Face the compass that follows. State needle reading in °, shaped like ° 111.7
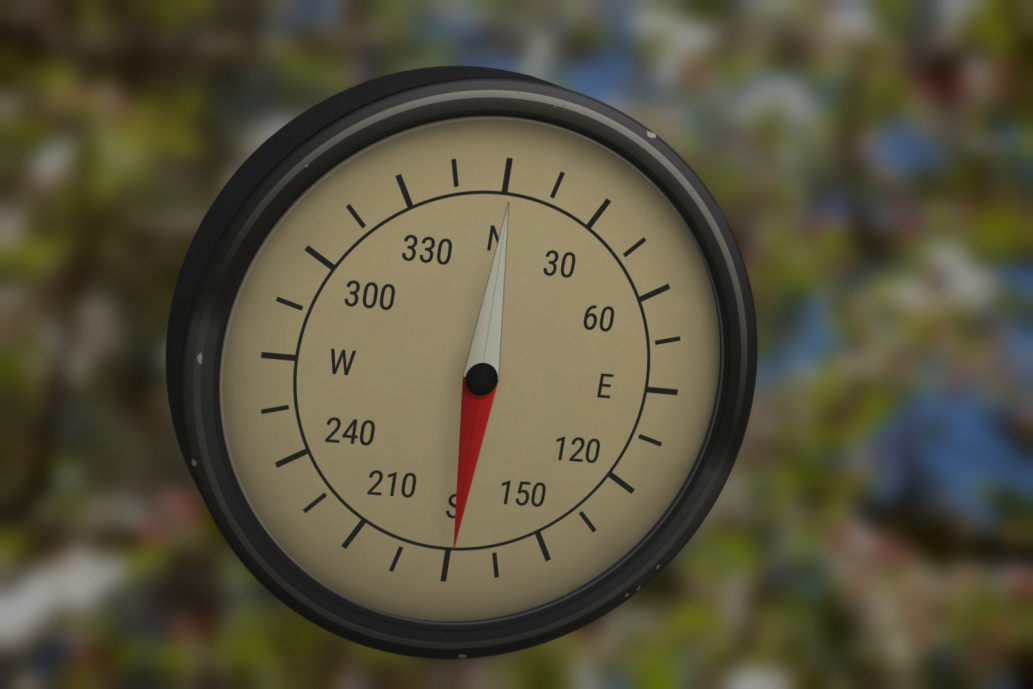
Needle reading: ° 180
